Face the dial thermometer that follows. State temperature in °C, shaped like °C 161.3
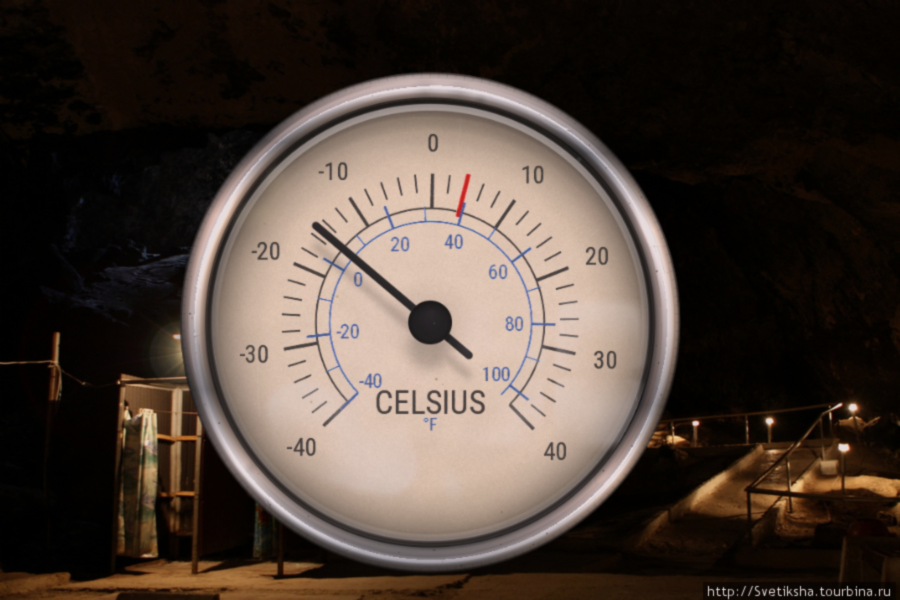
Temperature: °C -15
